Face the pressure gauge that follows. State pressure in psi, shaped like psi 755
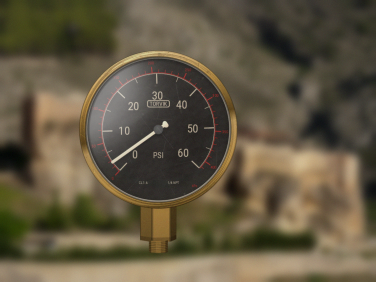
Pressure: psi 2.5
